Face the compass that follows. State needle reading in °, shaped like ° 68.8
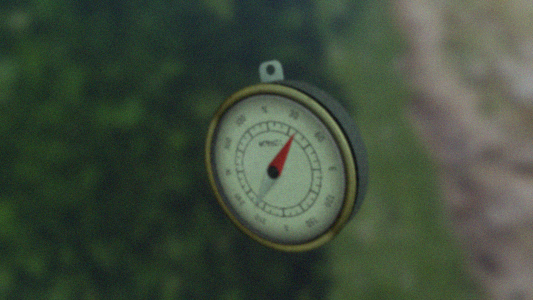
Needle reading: ° 40
